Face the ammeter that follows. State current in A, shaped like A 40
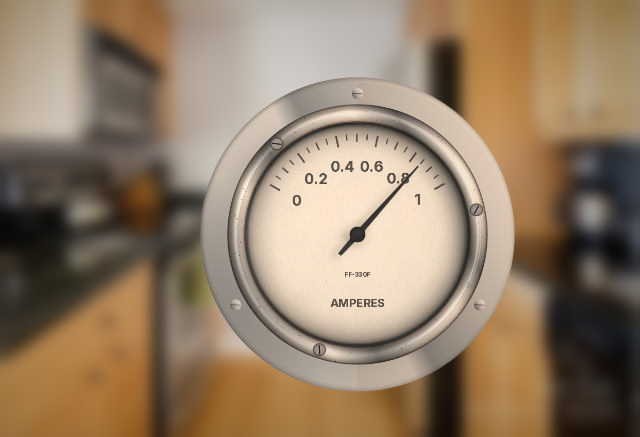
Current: A 0.85
